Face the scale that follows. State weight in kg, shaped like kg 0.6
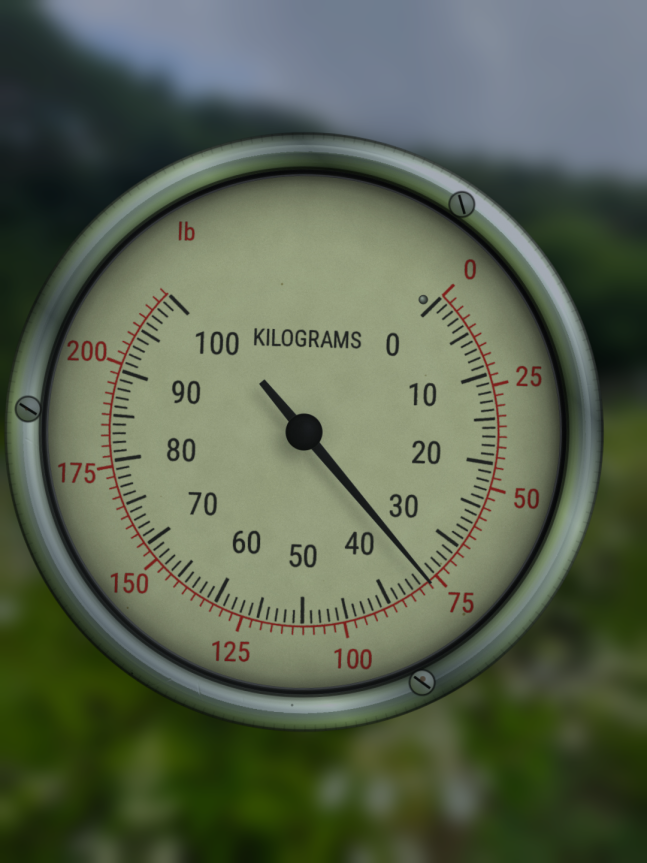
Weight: kg 35
